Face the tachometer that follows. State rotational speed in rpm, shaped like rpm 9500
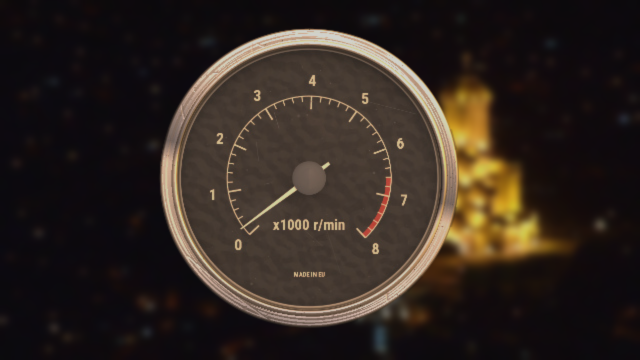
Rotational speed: rpm 200
